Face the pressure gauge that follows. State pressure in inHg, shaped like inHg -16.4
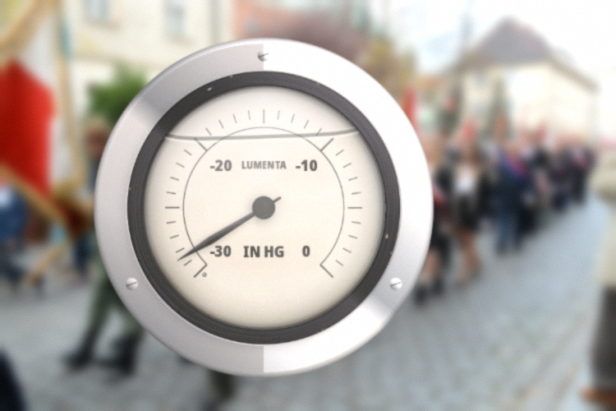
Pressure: inHg -28.5
